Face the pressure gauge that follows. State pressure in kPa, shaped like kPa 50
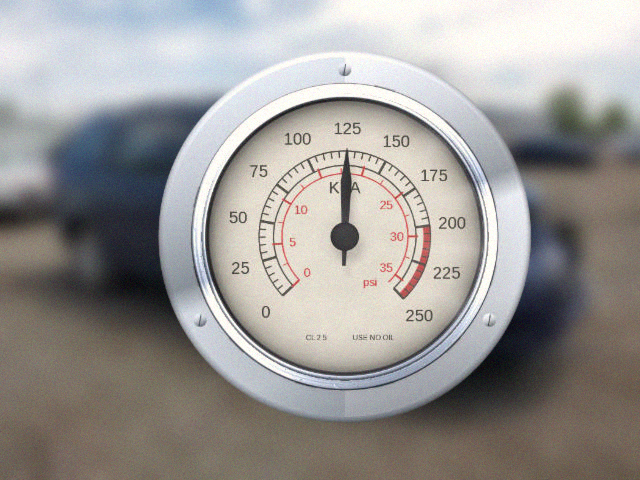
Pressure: kPa 125
